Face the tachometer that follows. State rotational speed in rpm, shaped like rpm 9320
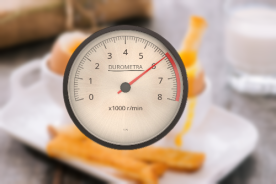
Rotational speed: rpm 6000
